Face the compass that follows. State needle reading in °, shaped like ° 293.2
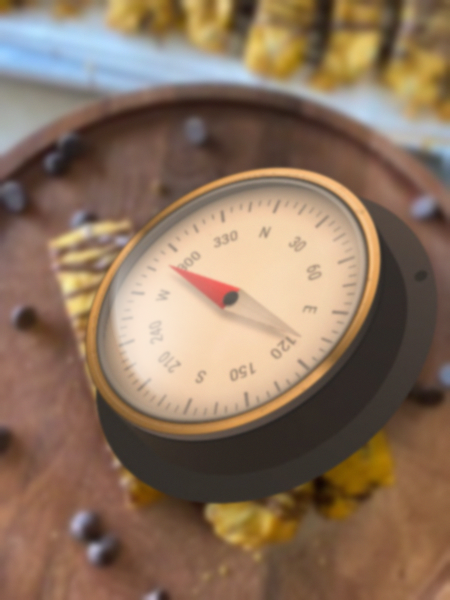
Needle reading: ° 290
